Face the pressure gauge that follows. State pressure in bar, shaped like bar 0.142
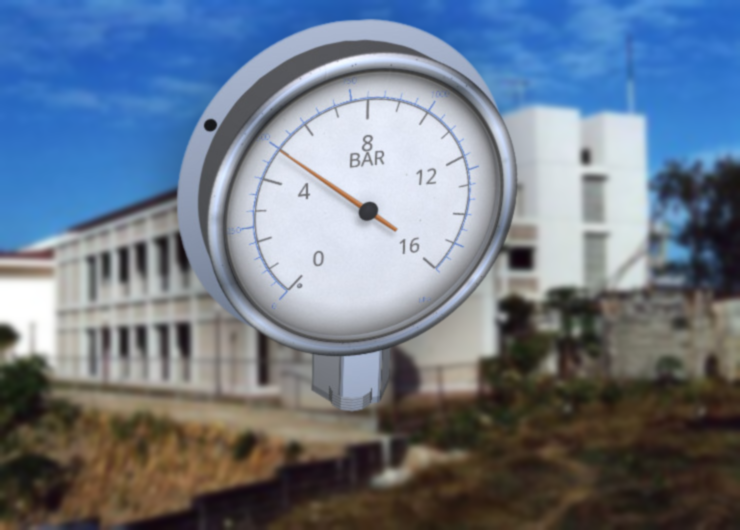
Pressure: bar 5
